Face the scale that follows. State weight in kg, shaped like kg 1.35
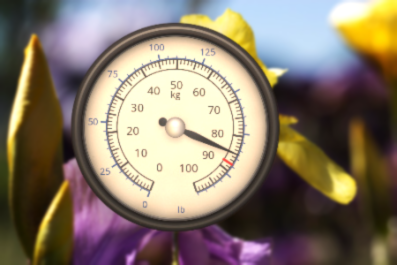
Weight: kg 85
